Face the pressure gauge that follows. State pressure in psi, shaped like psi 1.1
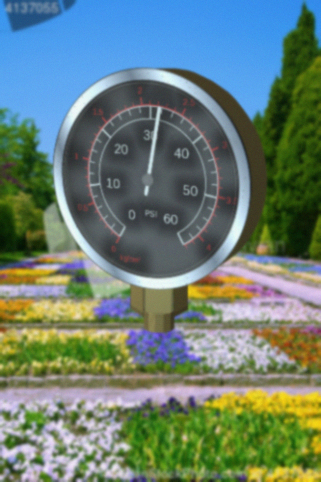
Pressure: psi 32
